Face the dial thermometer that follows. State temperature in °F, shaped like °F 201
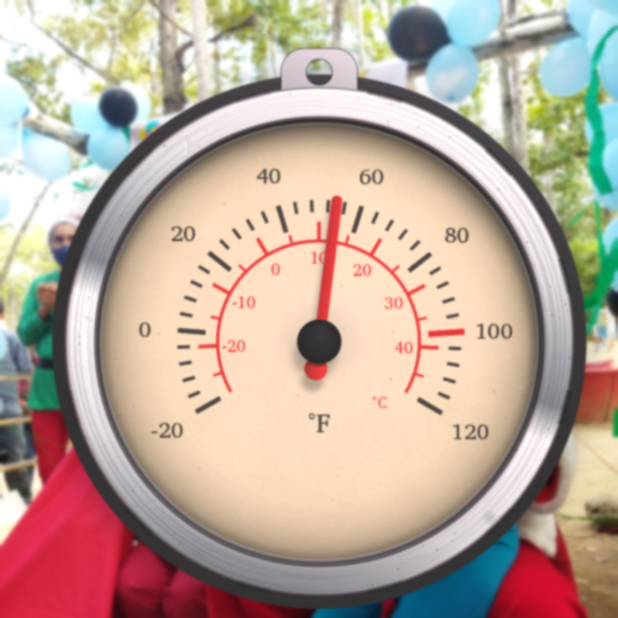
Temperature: °F 54
